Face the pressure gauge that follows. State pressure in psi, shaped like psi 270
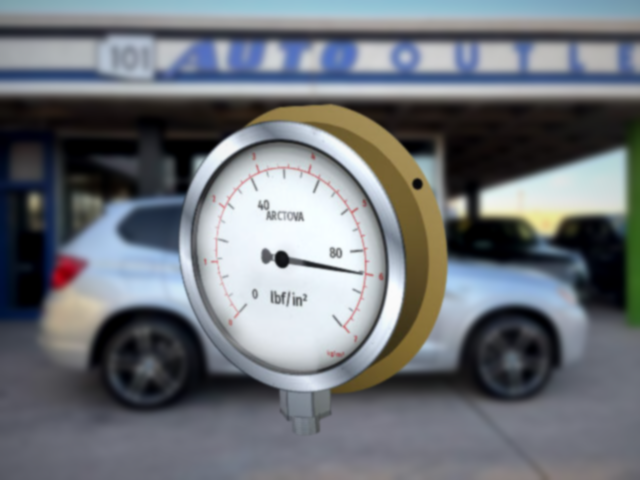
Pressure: psi 85
